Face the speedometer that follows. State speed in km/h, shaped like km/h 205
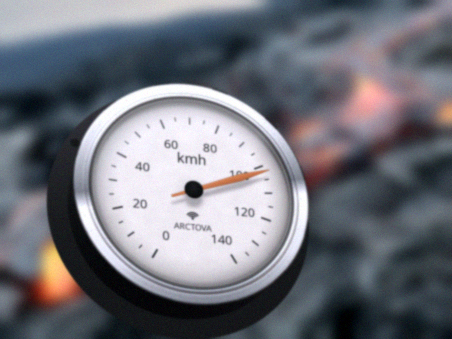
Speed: km/h 102.5
